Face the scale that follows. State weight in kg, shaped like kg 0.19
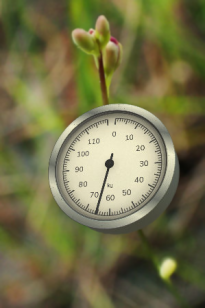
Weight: kg 65
